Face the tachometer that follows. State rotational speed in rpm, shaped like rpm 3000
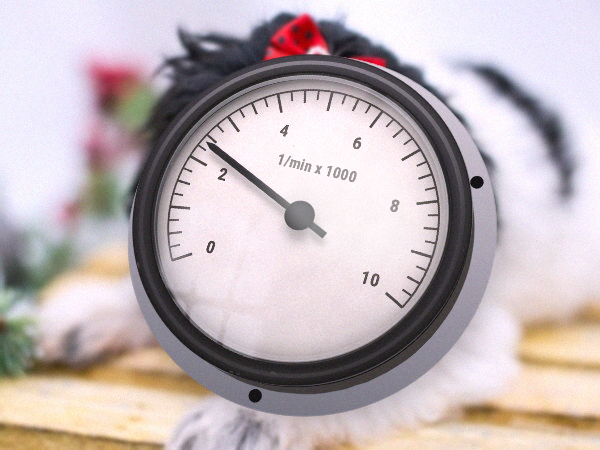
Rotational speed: rpm 2375
